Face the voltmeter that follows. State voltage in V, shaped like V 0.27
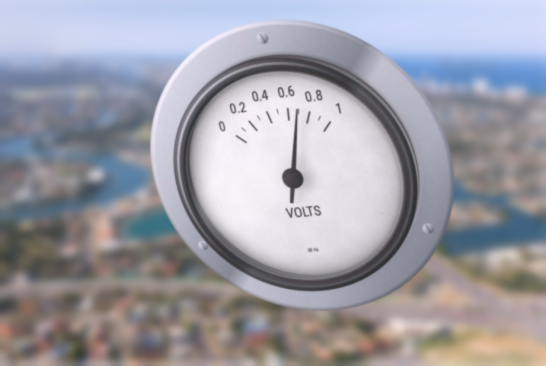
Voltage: V 0.7
